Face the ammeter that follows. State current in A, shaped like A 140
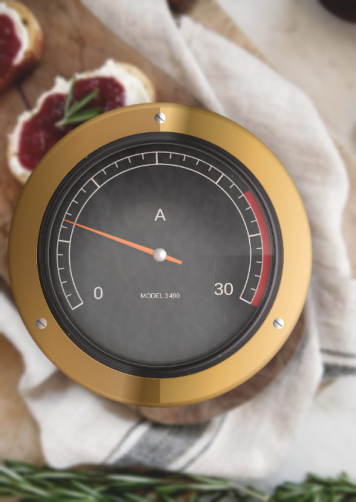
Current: A 6.5
